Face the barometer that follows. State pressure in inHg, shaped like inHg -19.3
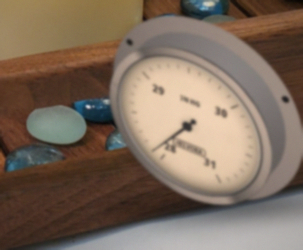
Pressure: inHg 28.1
